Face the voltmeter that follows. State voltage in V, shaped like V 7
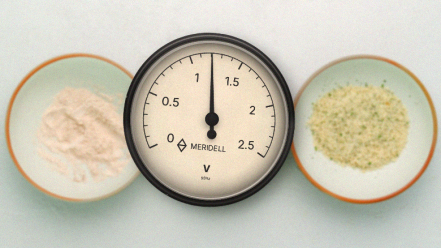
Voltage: V 1.2
